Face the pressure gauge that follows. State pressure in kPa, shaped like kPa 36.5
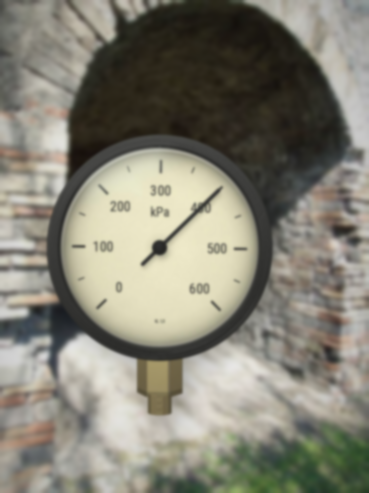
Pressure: kPa 400
